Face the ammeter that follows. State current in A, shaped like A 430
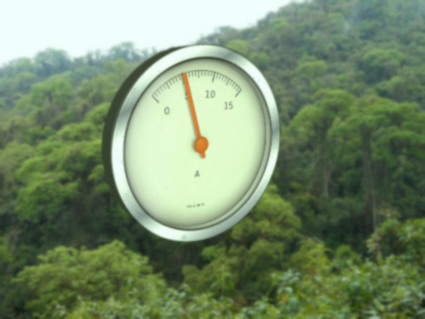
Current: A 5
